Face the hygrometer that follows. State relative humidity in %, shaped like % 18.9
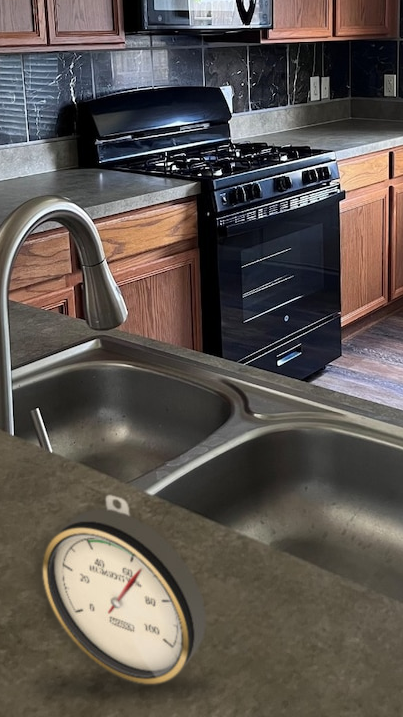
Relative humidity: % 65
